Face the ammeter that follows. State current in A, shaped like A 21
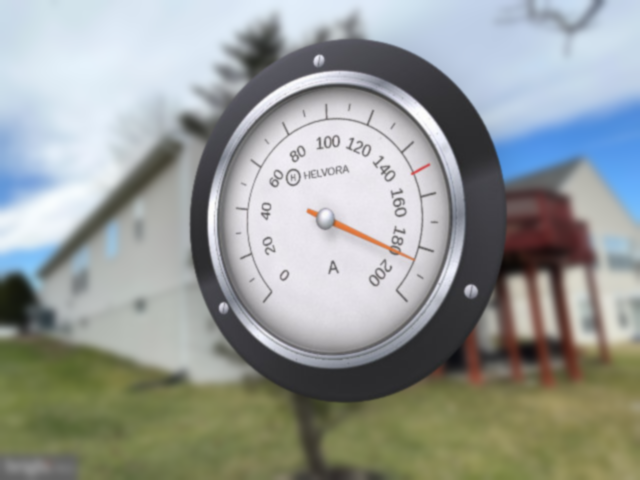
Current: A 185
